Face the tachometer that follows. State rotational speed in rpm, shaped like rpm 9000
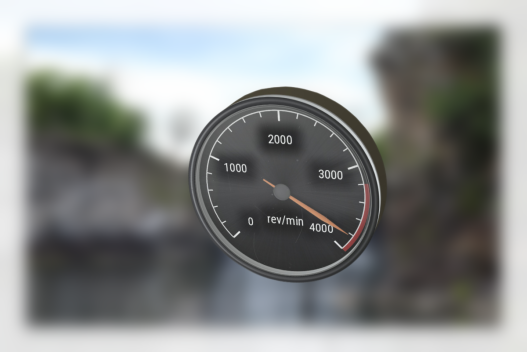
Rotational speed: rpm 3800
